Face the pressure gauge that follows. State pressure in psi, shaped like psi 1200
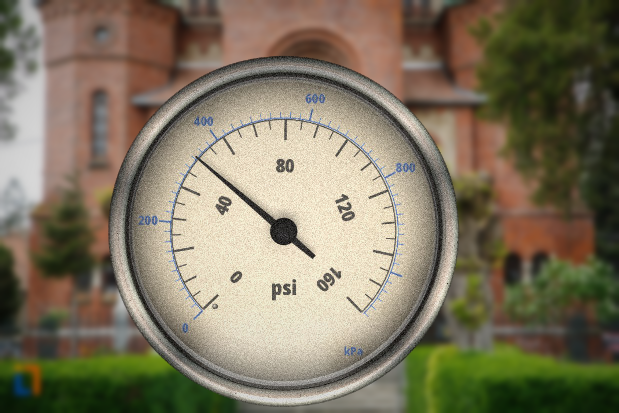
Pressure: psi 50
